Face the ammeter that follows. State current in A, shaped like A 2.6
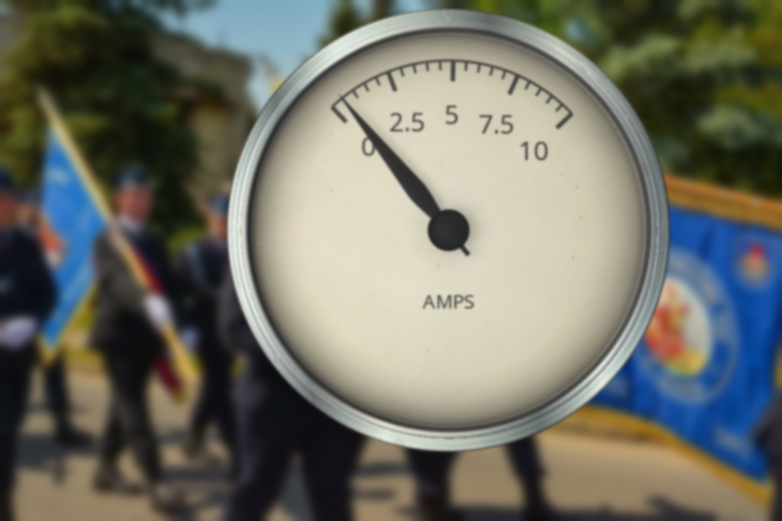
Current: A 0.5
